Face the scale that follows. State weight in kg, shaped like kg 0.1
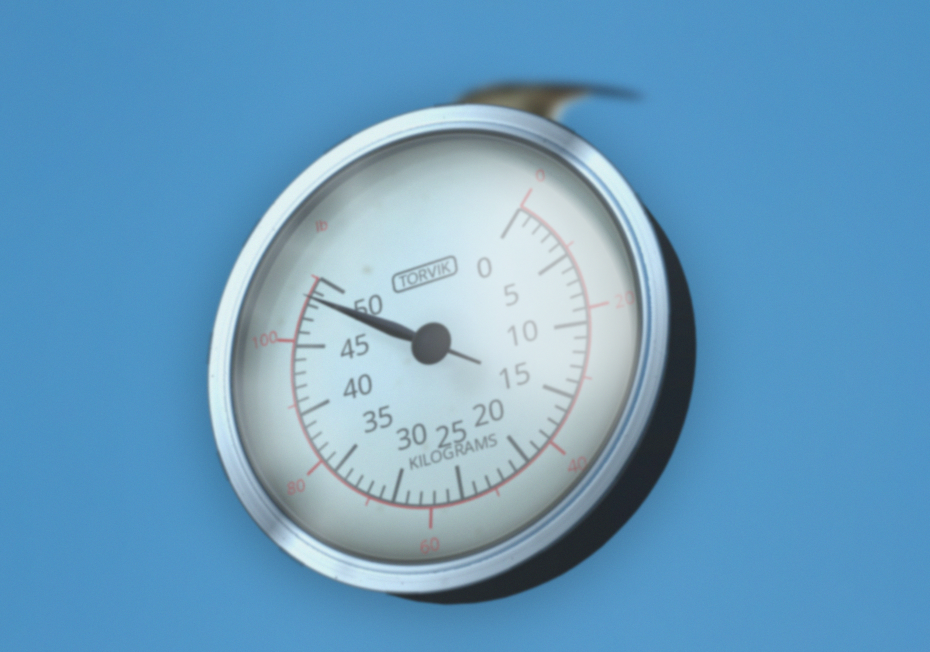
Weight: kg 48.5
